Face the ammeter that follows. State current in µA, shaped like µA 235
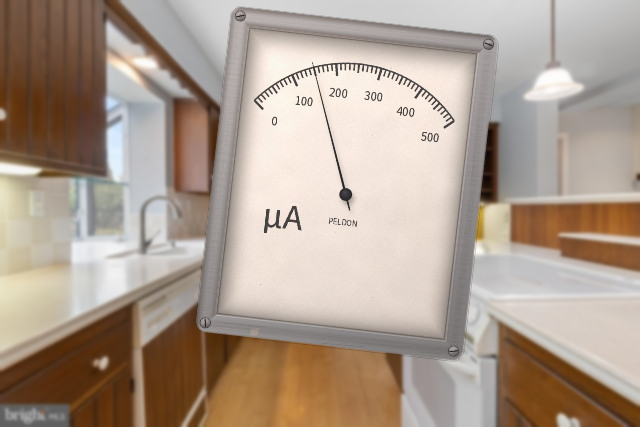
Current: µA 150
